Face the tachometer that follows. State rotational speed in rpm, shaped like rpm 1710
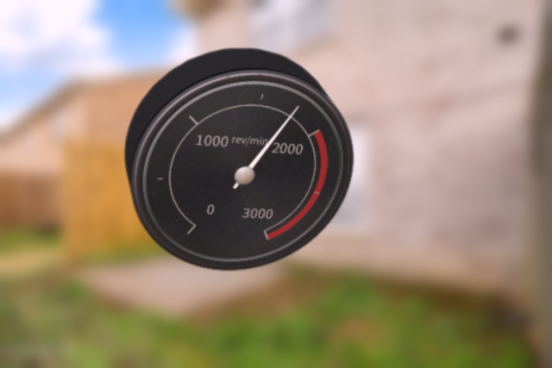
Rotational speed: rpm 1750
